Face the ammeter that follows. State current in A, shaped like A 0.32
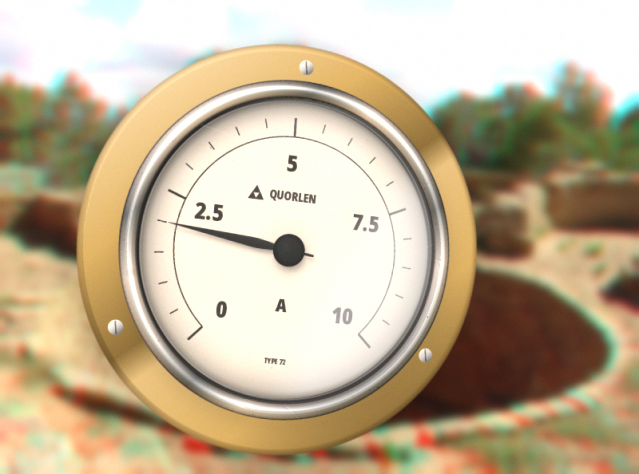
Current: A 2
